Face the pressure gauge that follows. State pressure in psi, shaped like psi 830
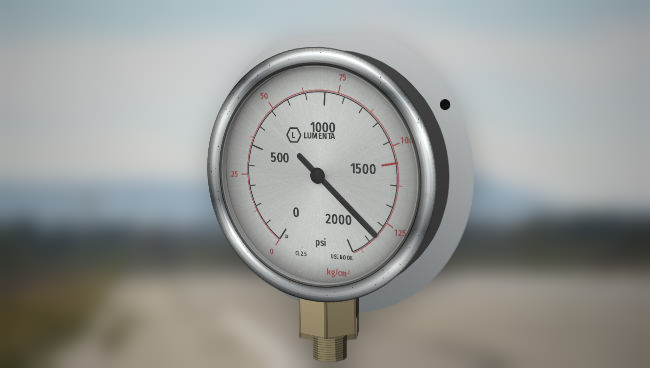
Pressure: psi 1850
